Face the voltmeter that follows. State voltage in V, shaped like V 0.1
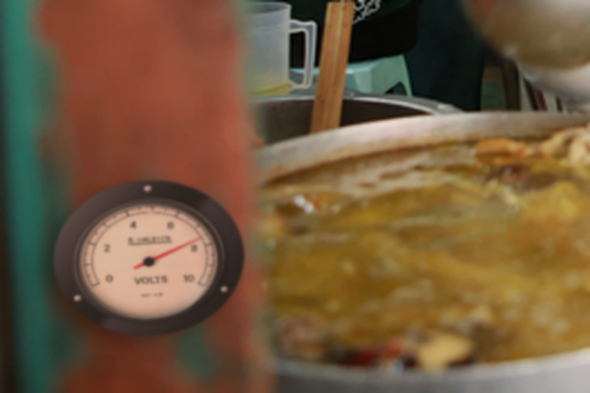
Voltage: V 7.5
